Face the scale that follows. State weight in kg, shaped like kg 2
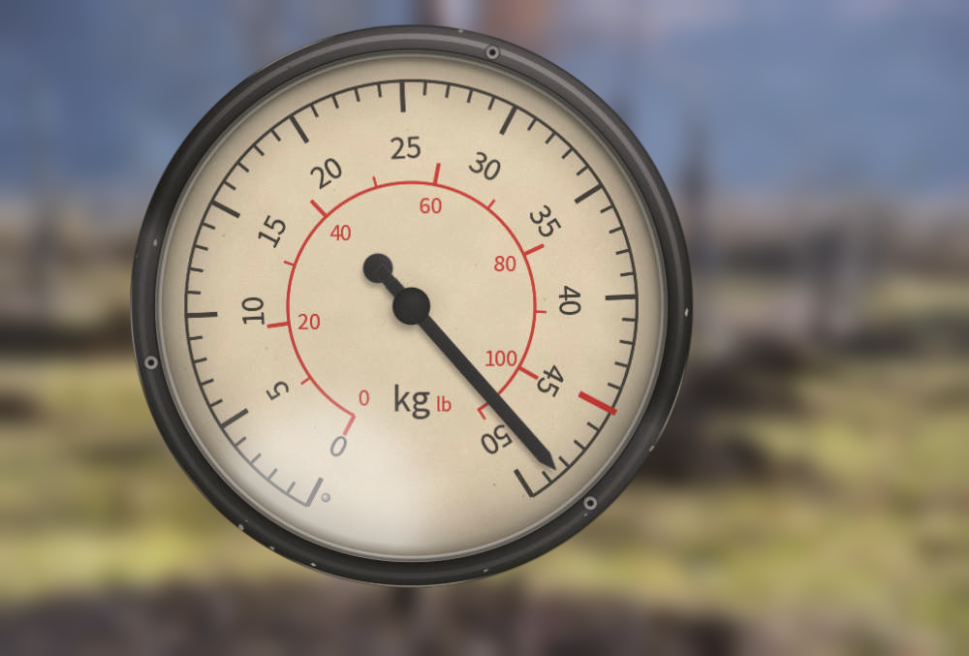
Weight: kg 48.5
